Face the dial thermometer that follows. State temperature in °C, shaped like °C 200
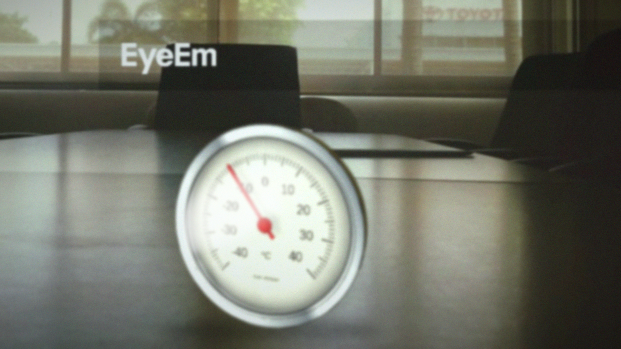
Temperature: °C -10
